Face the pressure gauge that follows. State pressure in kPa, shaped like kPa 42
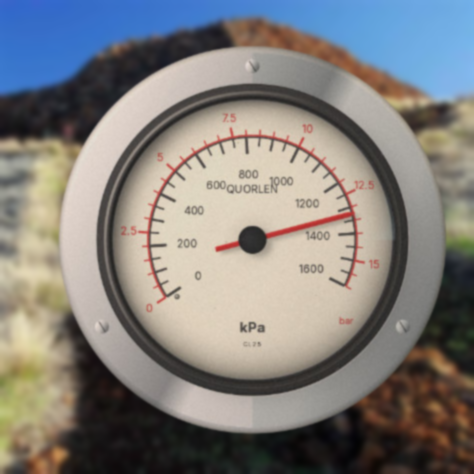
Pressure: kPa 1325
